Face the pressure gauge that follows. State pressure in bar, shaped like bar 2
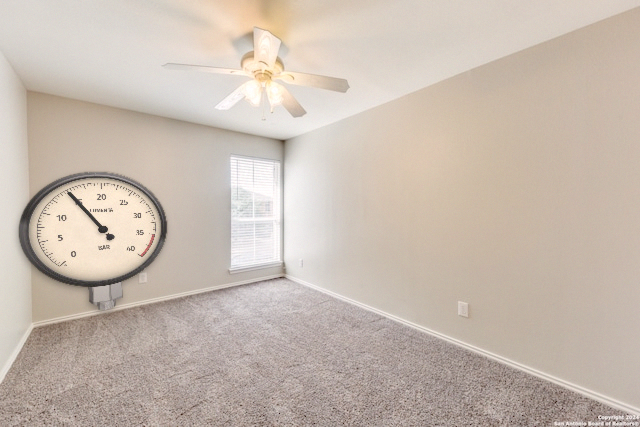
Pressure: bar 15
